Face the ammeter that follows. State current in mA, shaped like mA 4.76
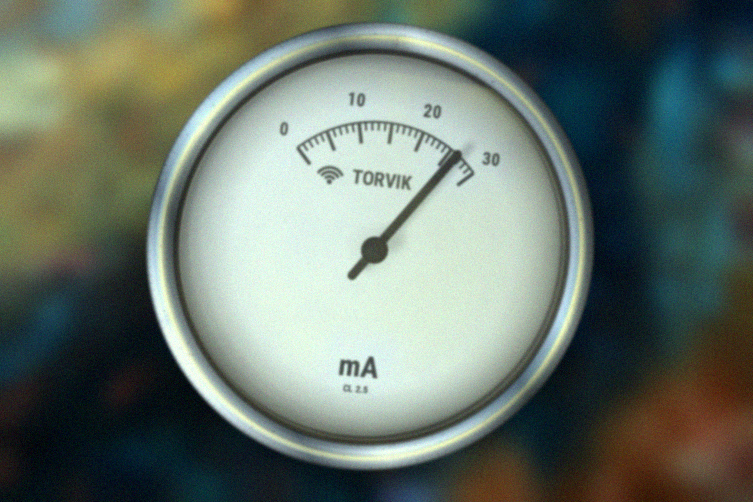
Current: mA 26
